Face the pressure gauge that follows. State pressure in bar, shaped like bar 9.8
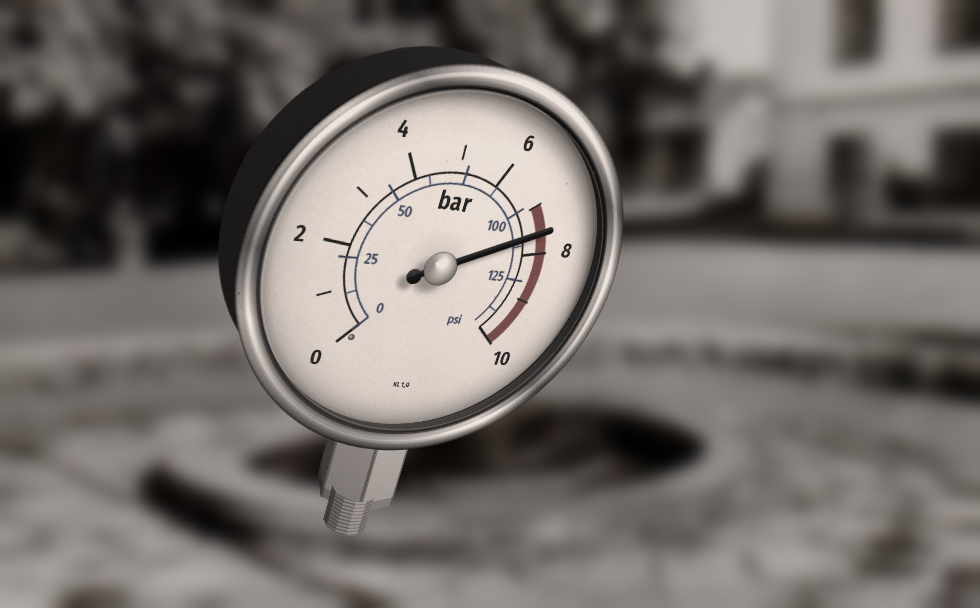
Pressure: bar 7.5
